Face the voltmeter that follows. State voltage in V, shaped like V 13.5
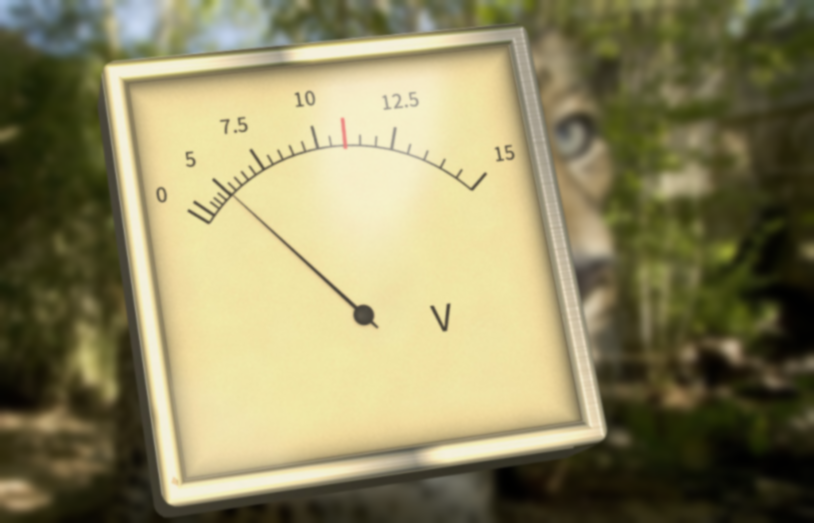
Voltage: V 5
